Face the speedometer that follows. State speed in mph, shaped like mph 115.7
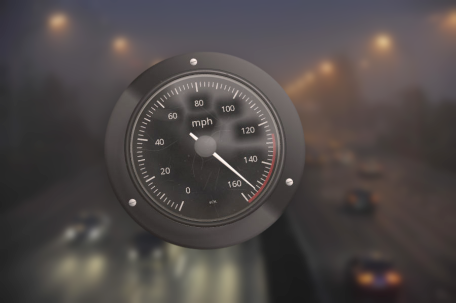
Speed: mph 154
